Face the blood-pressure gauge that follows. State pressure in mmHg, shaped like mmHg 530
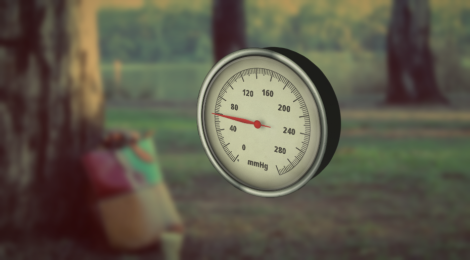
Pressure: mmHg 60
